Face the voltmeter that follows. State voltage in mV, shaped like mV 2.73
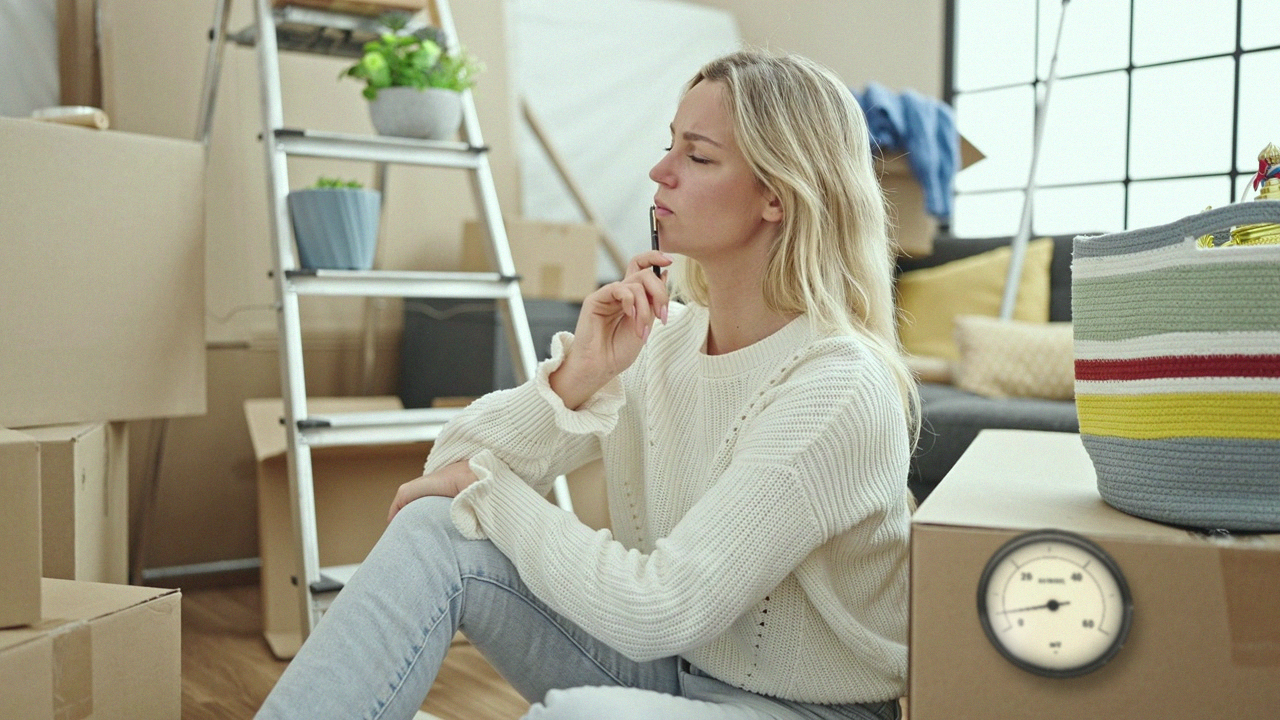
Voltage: mV 5
